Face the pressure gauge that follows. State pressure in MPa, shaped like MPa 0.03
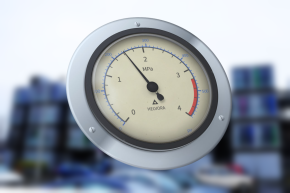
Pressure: MPa 1.6
